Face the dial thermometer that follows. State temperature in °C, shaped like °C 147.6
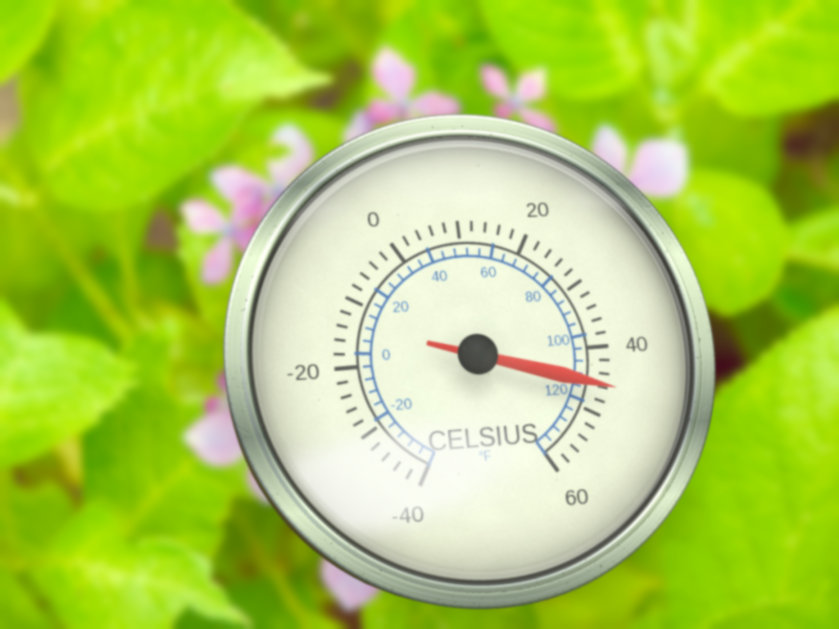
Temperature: °C 46
